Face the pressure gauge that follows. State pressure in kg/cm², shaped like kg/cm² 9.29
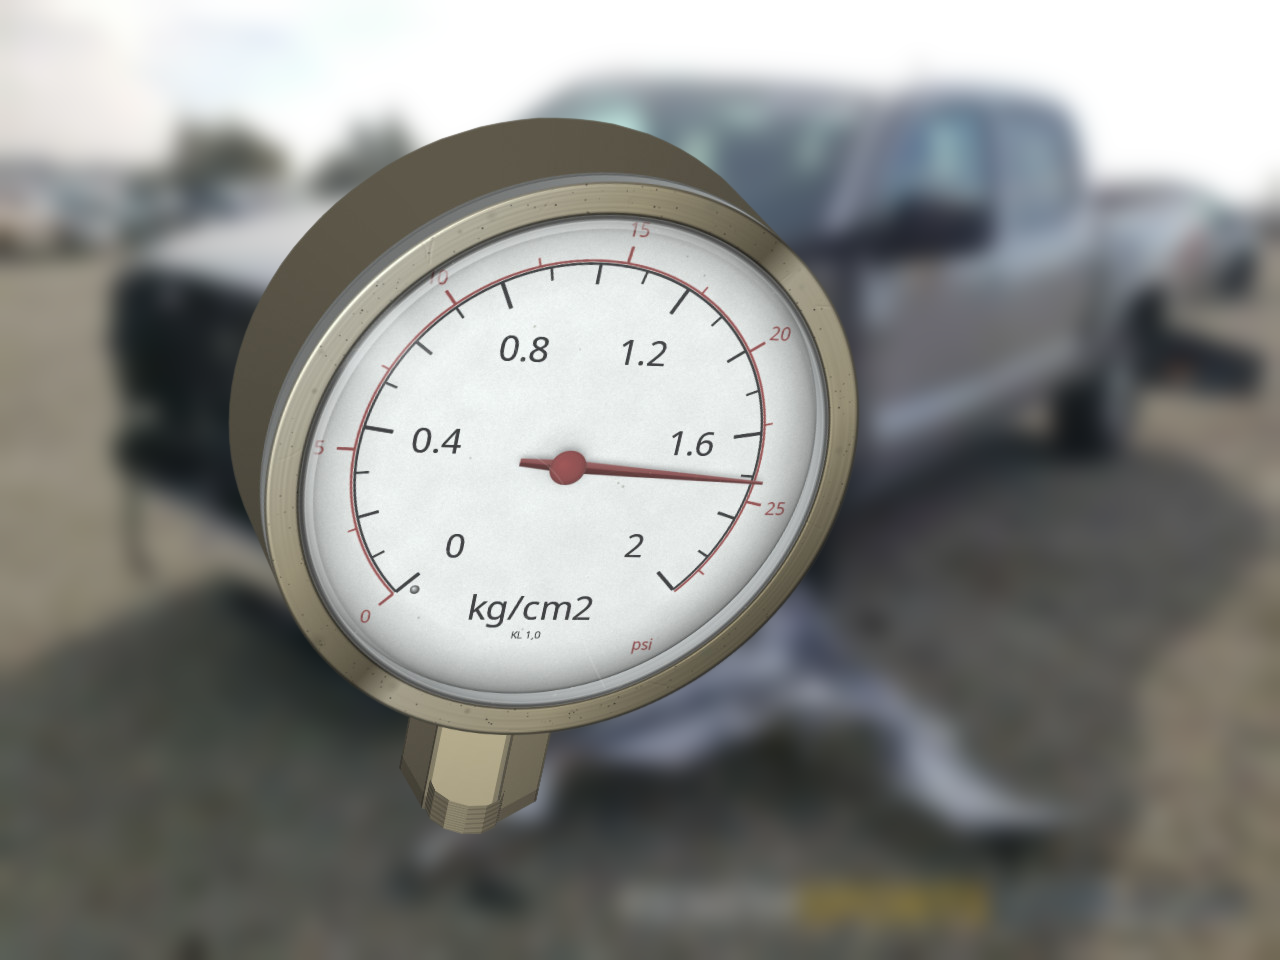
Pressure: kg/cm² 1.7
